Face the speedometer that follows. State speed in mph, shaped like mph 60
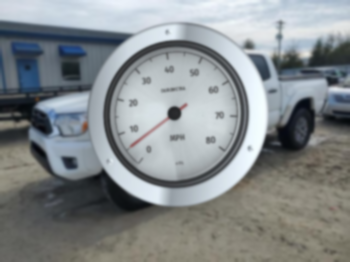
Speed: mph 5
